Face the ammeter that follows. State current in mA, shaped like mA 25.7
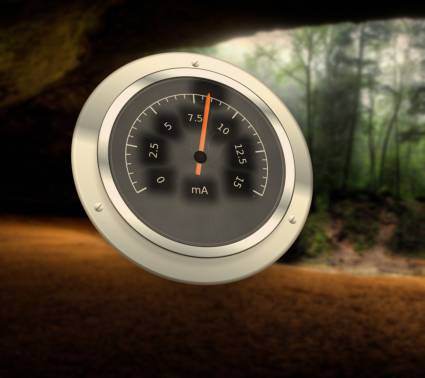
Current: mA 8.25
